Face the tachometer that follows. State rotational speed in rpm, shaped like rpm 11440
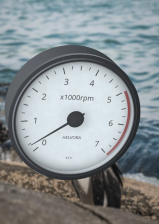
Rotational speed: rpm 250
